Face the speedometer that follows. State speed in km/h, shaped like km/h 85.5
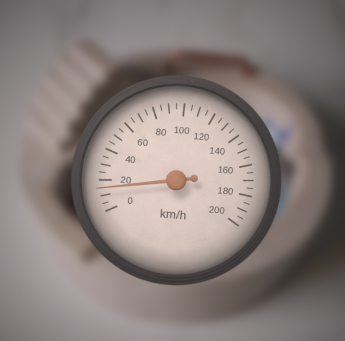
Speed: km/h 15
